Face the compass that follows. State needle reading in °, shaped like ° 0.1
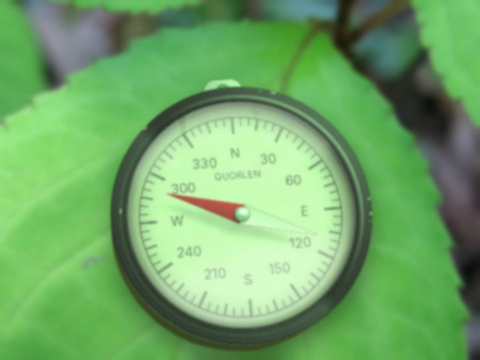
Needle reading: ° 290
